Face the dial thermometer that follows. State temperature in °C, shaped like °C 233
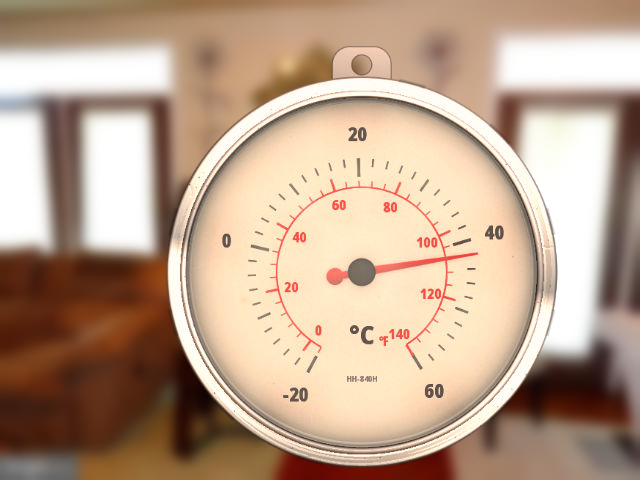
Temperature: °C 42
